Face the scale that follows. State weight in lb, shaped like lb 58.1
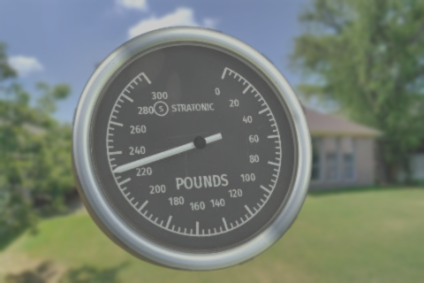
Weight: lb 228
